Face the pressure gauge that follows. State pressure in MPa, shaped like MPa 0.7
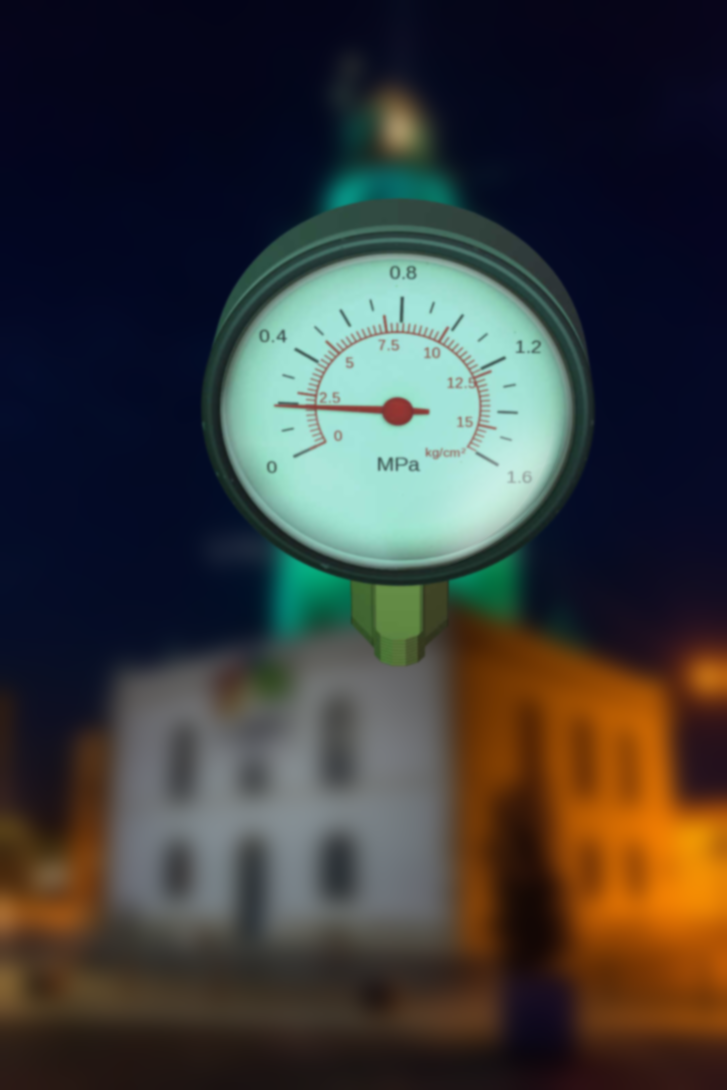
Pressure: MPa 0.2
